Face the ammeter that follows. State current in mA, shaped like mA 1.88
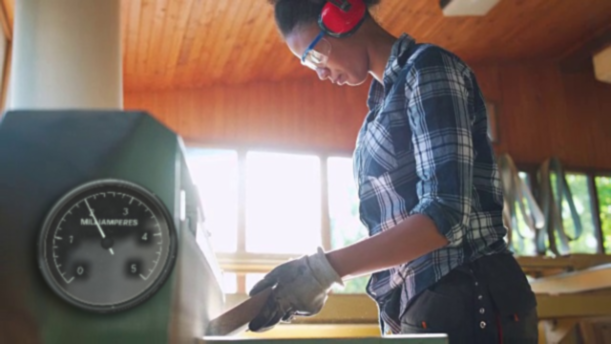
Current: mA 2
